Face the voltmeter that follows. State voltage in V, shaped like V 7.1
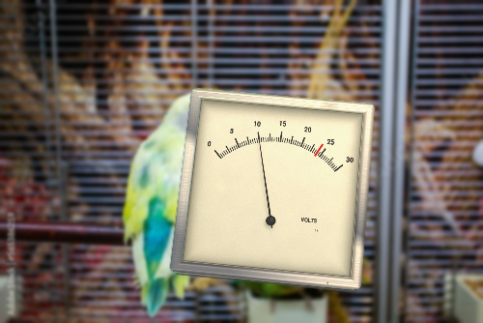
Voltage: V 10
